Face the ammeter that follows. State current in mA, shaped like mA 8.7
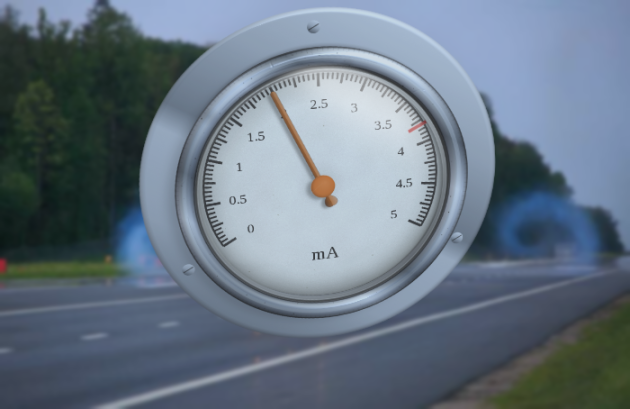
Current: mA 2
